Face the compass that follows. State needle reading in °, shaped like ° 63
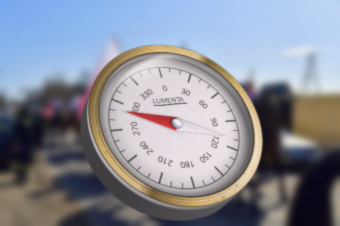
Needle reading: ° 290
